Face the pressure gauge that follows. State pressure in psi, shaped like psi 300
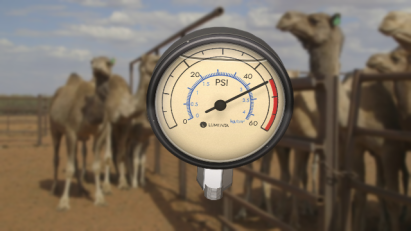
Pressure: psi 45
